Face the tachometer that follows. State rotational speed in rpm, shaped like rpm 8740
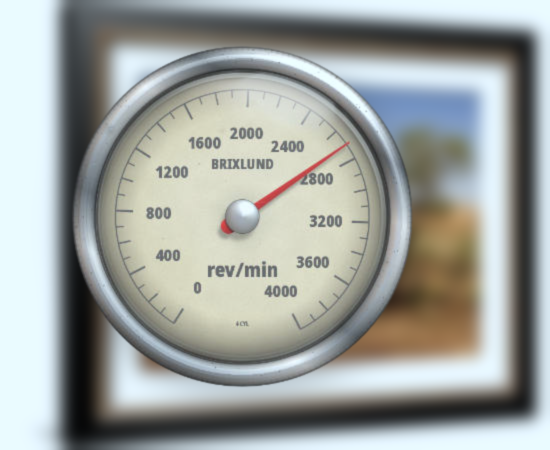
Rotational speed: rpm 2700
